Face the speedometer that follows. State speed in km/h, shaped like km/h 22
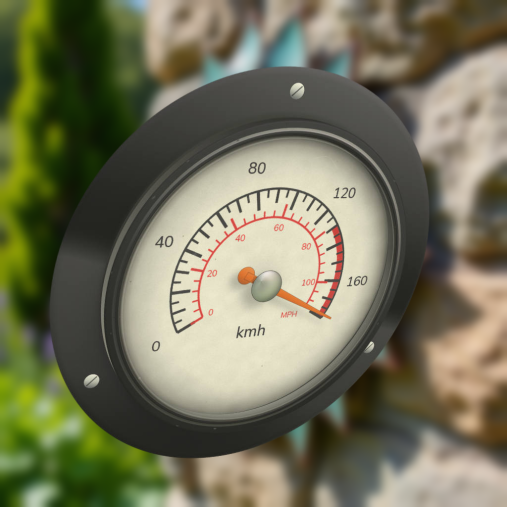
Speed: km/h 177.5
